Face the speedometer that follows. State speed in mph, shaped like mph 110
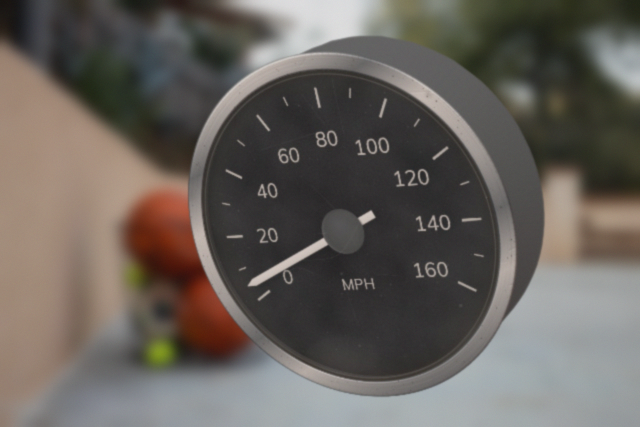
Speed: mph 5
